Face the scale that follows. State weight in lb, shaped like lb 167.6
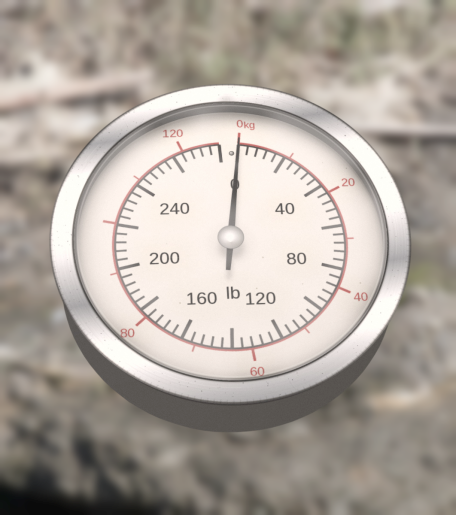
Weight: lb 0
